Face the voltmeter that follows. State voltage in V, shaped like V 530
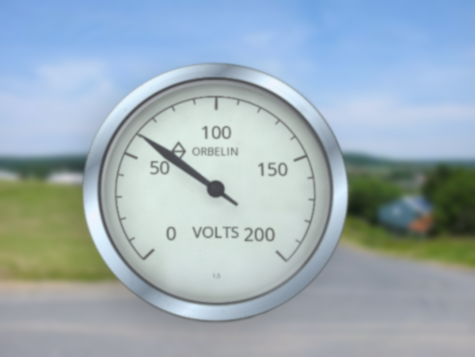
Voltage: V 60
